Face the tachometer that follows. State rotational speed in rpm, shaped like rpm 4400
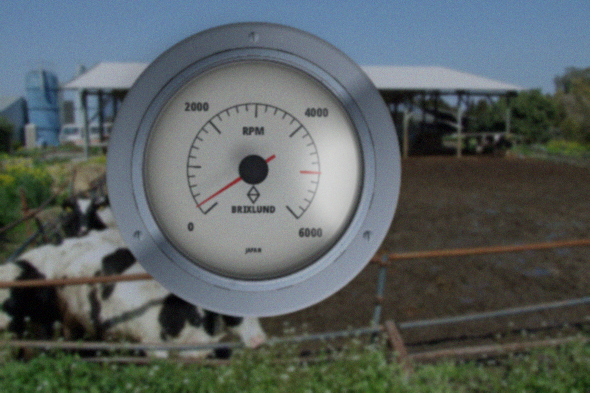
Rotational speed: rpm 200
